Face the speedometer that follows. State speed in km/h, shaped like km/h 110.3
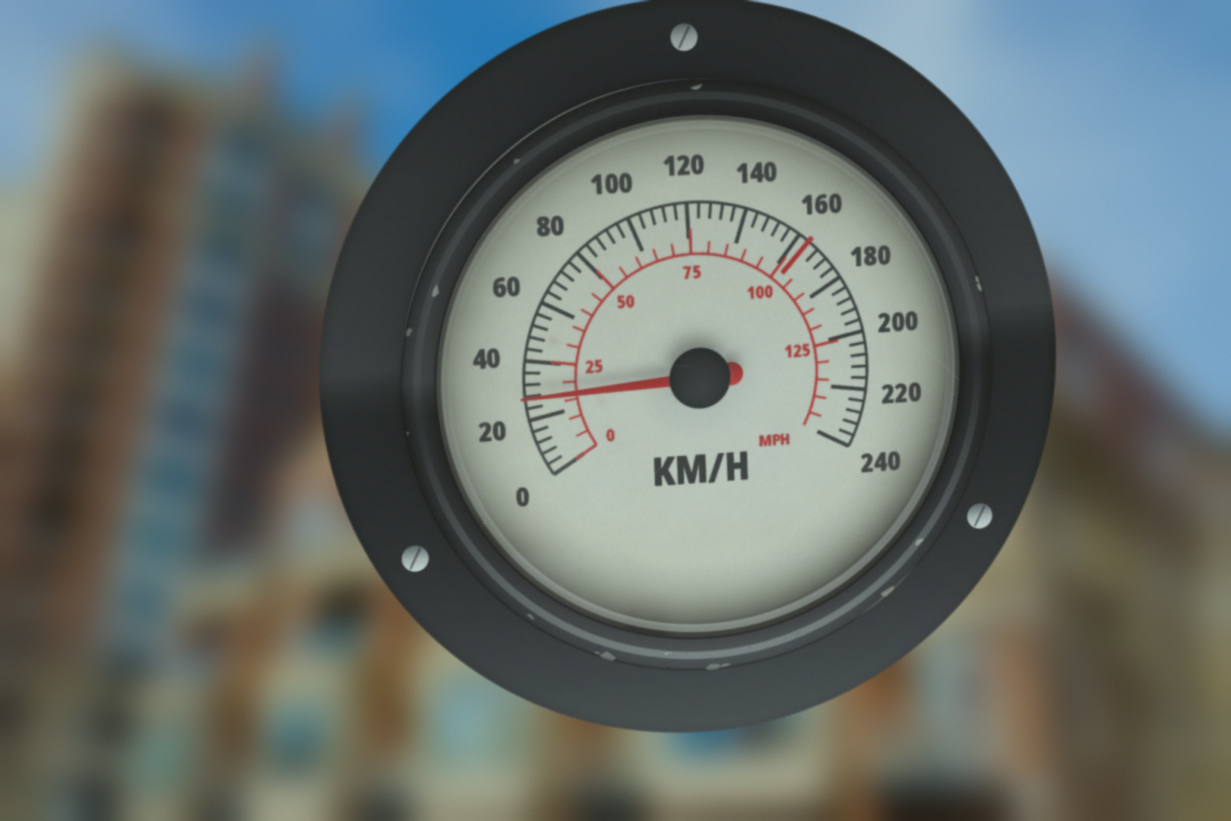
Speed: km/h 28
